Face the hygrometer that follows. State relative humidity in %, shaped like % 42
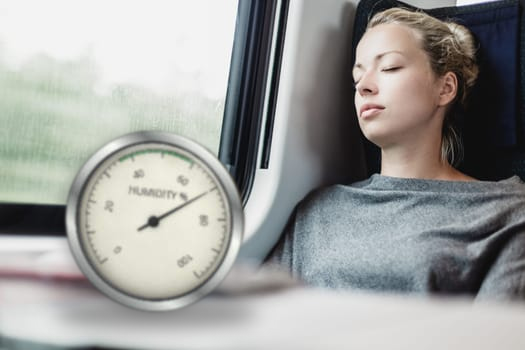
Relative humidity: % 70
